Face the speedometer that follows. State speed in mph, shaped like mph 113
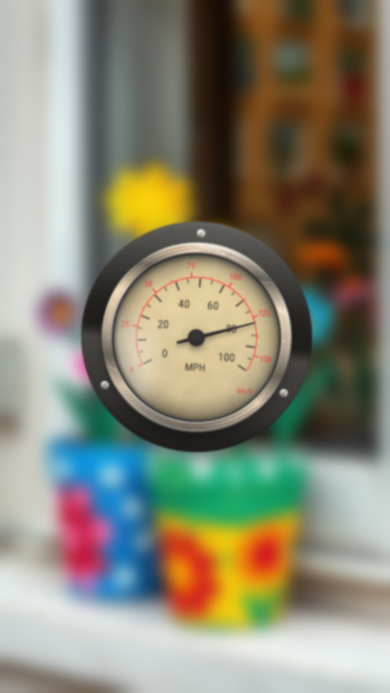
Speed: mph 80
